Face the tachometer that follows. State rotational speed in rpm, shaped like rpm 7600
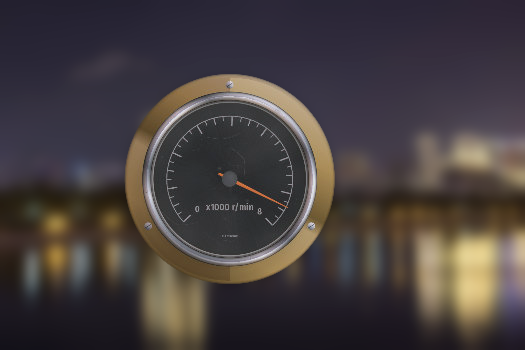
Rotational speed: rpm 7375
